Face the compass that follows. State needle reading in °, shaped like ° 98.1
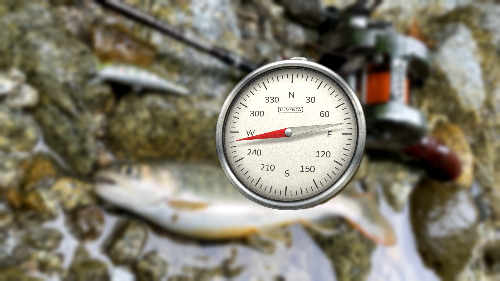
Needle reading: ° 260
